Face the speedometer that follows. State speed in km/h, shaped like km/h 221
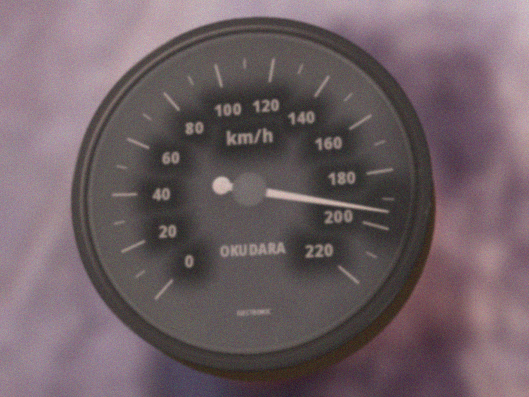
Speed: km/h 195
